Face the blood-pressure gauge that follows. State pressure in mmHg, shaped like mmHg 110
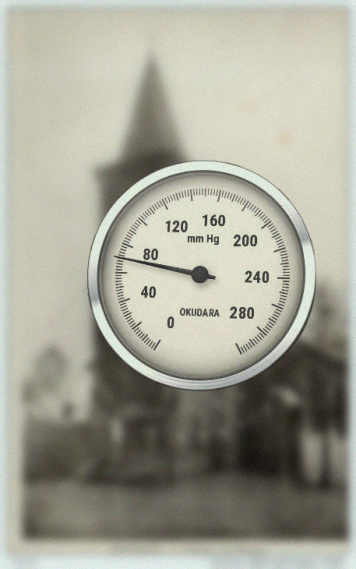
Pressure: mmHg 70
